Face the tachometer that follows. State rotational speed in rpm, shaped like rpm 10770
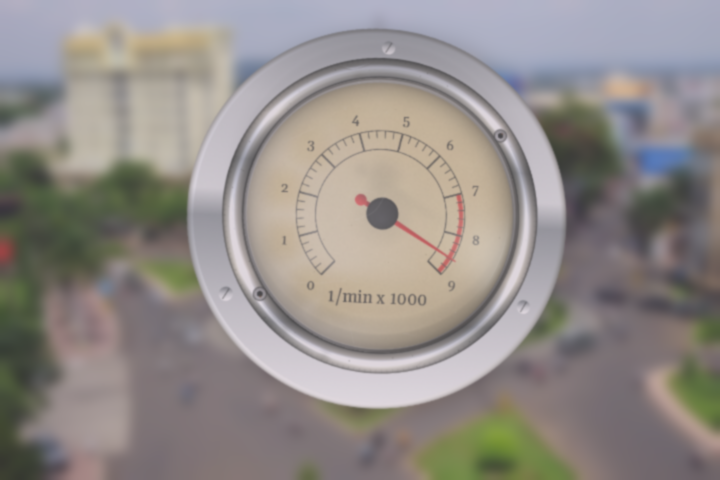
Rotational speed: rpm 8600
